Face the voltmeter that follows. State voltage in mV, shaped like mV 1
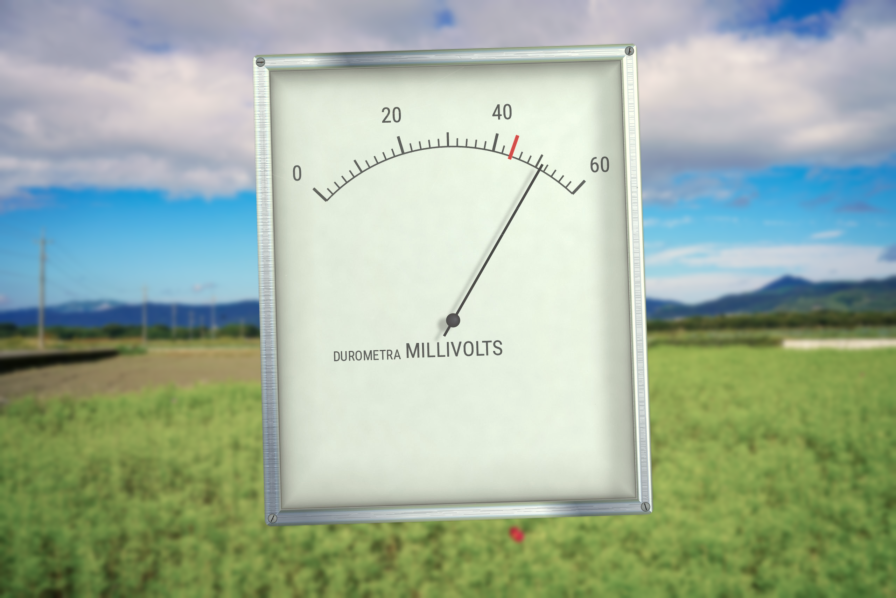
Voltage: mV 51
